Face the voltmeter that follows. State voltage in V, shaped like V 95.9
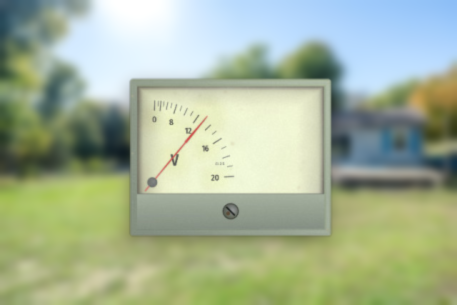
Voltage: V 13
